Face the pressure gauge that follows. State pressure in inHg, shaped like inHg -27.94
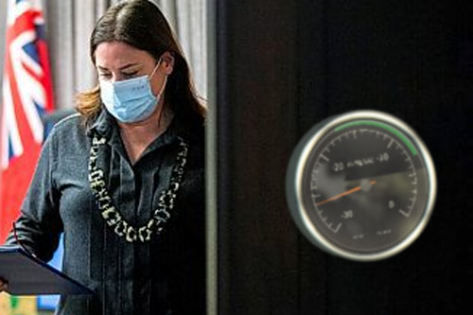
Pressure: inHg -26
